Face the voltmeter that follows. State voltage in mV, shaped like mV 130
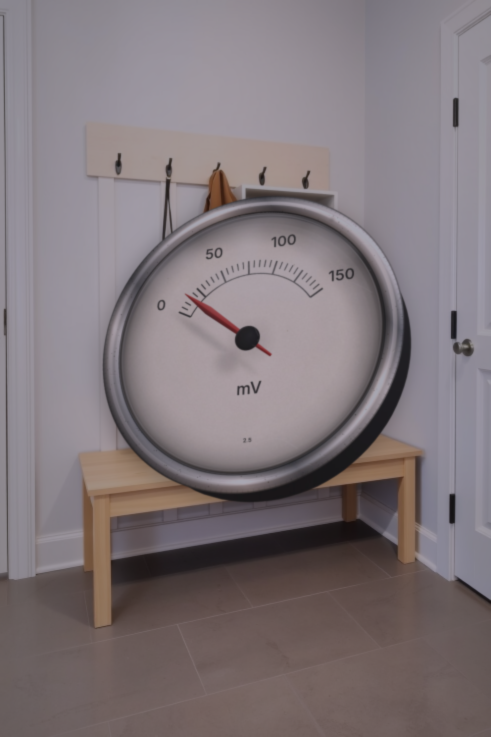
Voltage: mV 15
